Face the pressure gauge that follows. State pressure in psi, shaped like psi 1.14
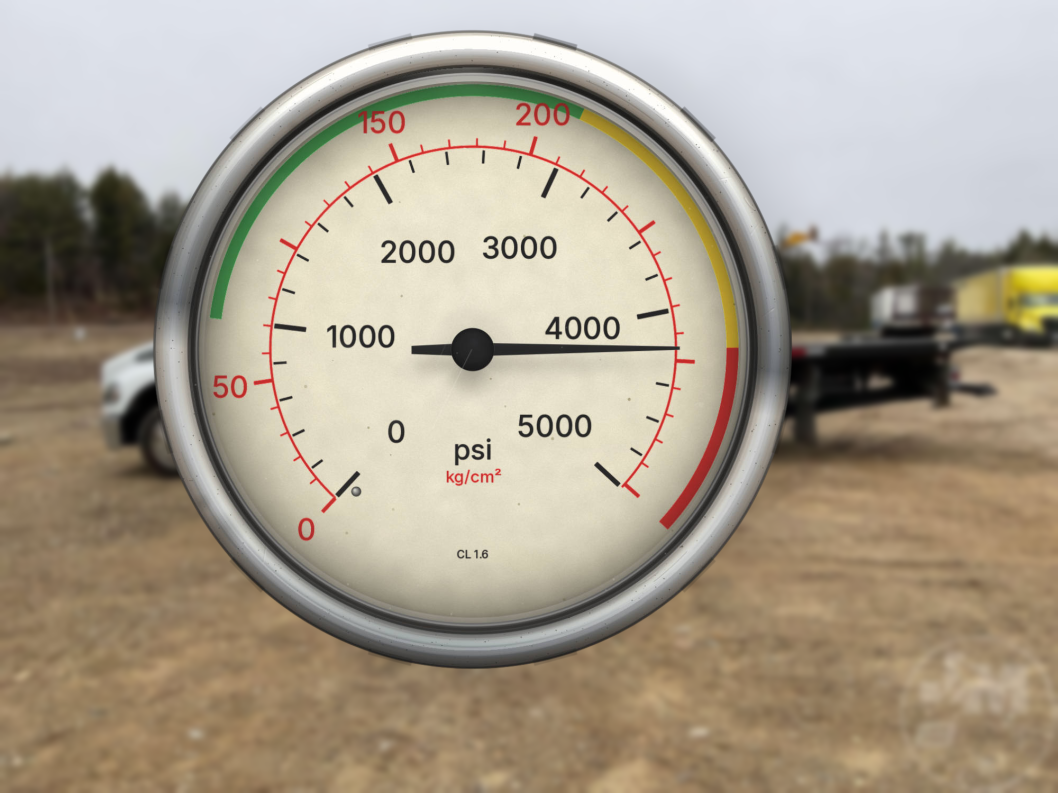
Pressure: psi 4200
